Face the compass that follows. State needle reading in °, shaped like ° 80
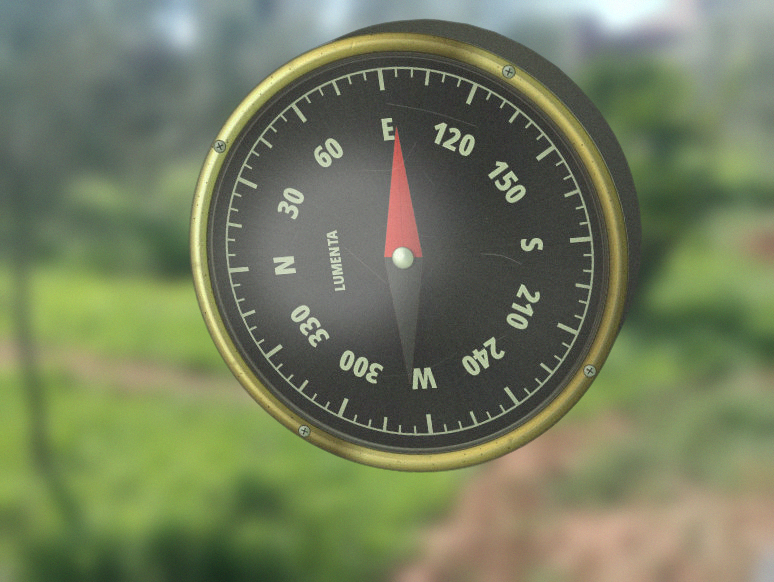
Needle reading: ° 95
